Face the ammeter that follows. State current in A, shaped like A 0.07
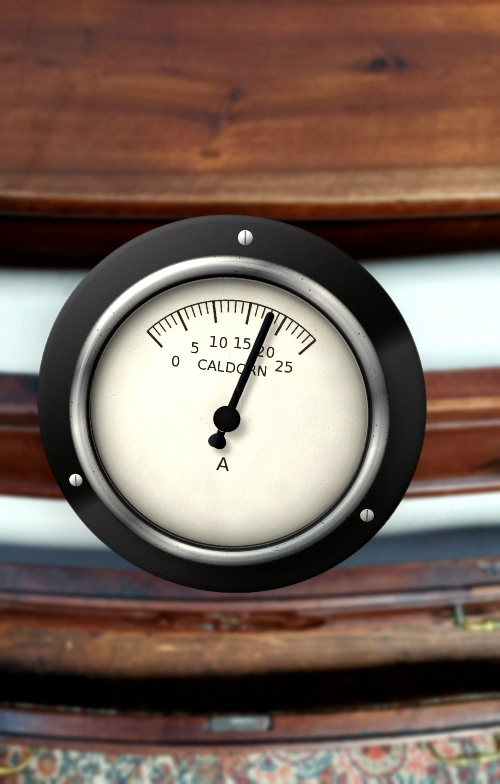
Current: A 18
